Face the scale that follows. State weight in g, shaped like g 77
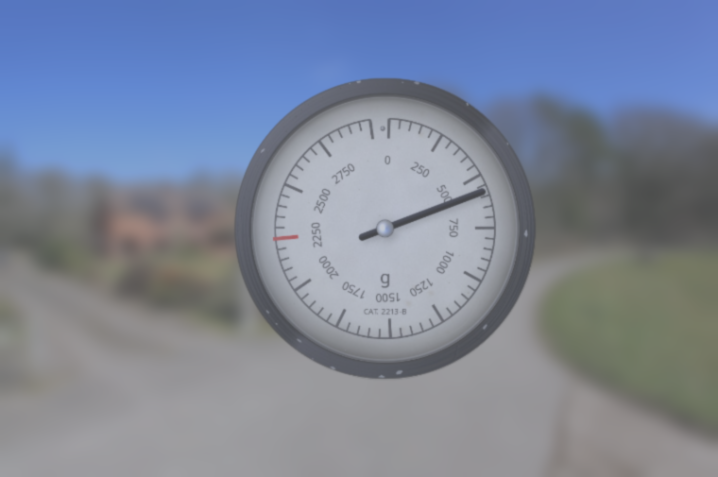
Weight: g 575
